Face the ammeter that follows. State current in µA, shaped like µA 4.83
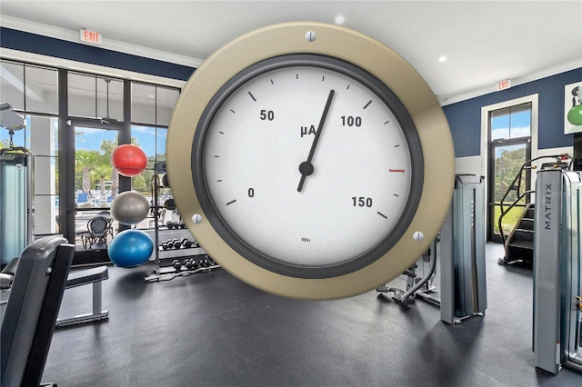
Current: µA 85
